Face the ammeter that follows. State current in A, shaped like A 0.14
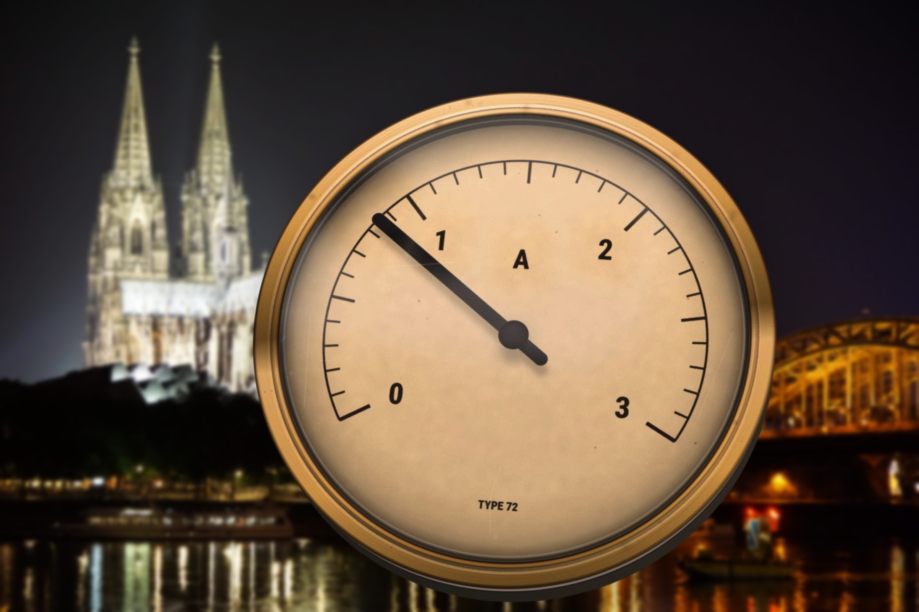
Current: A 0.85
